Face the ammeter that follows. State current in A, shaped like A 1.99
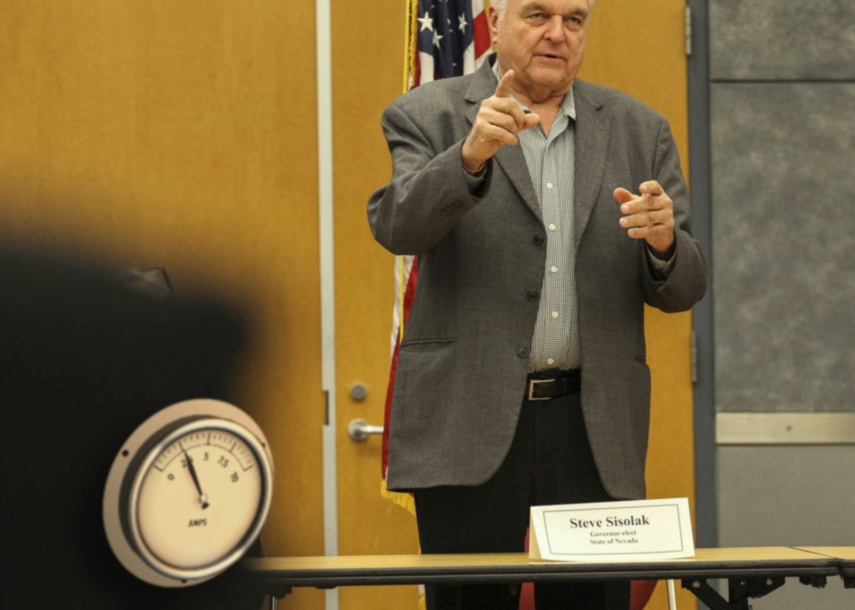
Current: A 2.5
